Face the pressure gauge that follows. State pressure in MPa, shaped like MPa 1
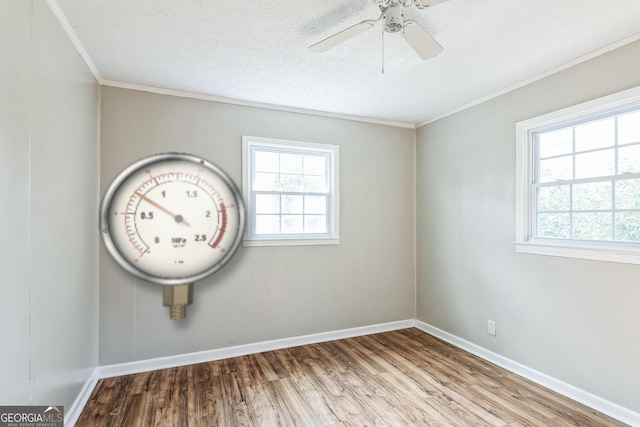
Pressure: MPa 0.75
